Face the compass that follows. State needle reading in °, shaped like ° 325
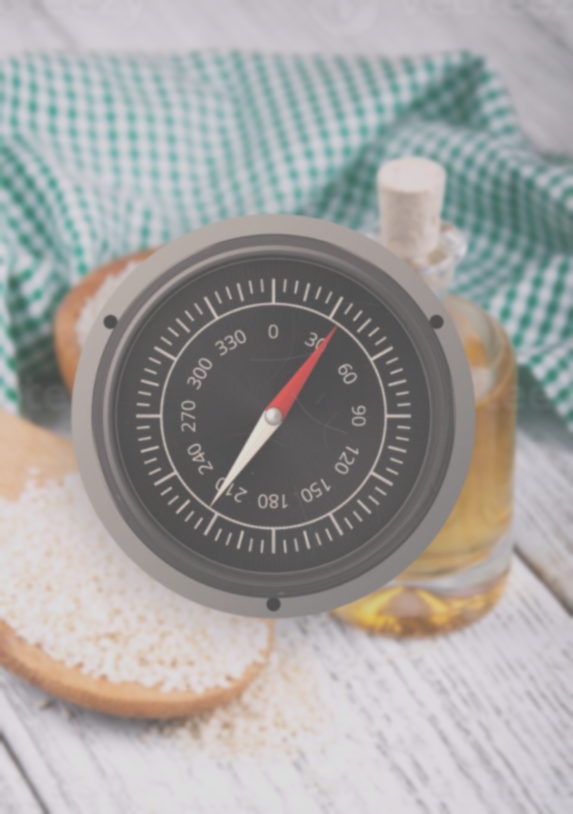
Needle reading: ° 35
